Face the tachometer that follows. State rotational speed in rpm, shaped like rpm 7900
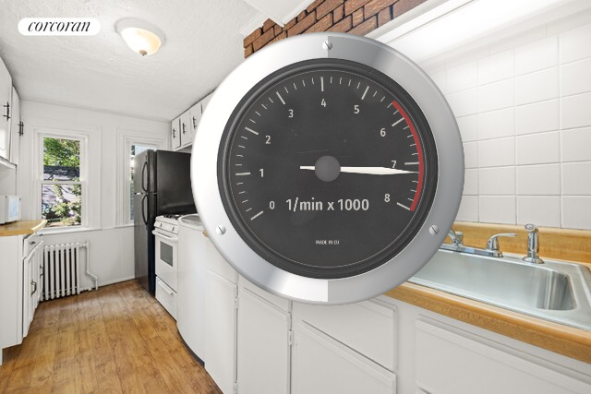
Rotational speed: rpm 7200
